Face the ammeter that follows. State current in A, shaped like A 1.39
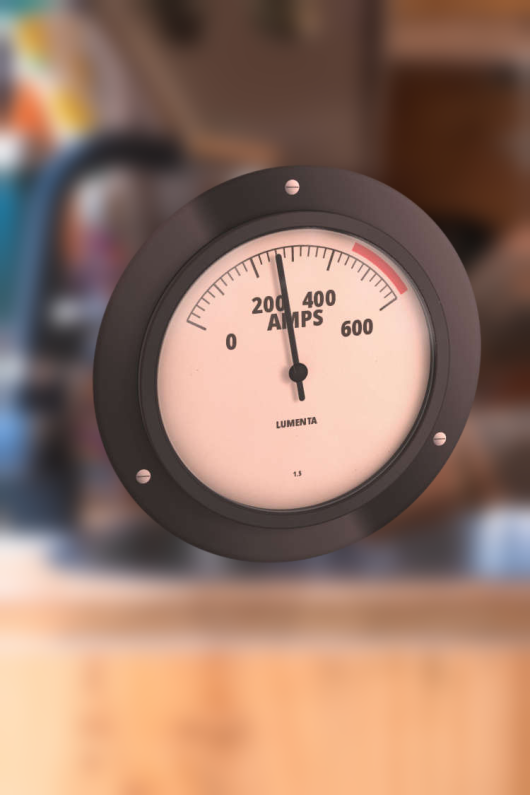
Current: A 260
